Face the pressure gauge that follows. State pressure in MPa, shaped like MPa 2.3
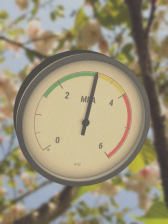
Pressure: MPa 3
